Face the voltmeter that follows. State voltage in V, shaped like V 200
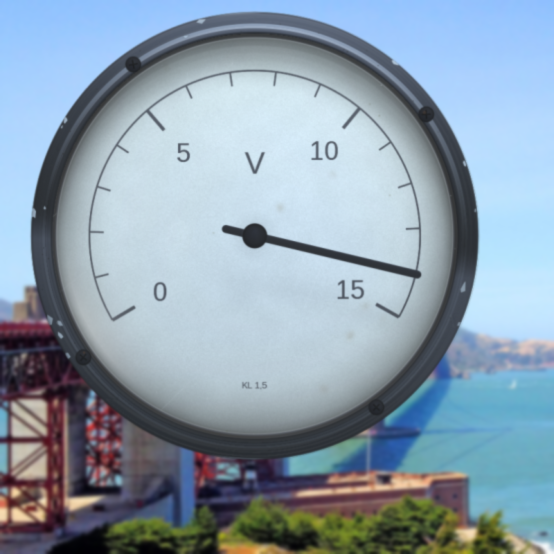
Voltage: V 14
